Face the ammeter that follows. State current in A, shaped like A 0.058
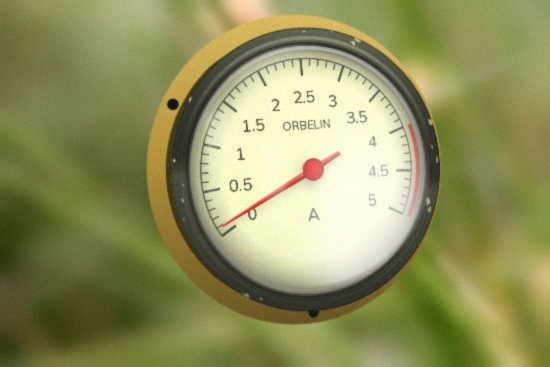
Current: A 0.1
